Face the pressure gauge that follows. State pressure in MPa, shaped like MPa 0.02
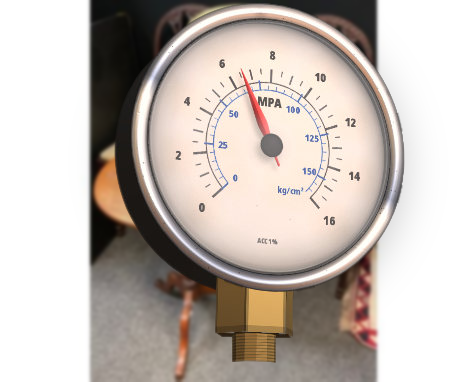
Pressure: MPa 6.5
